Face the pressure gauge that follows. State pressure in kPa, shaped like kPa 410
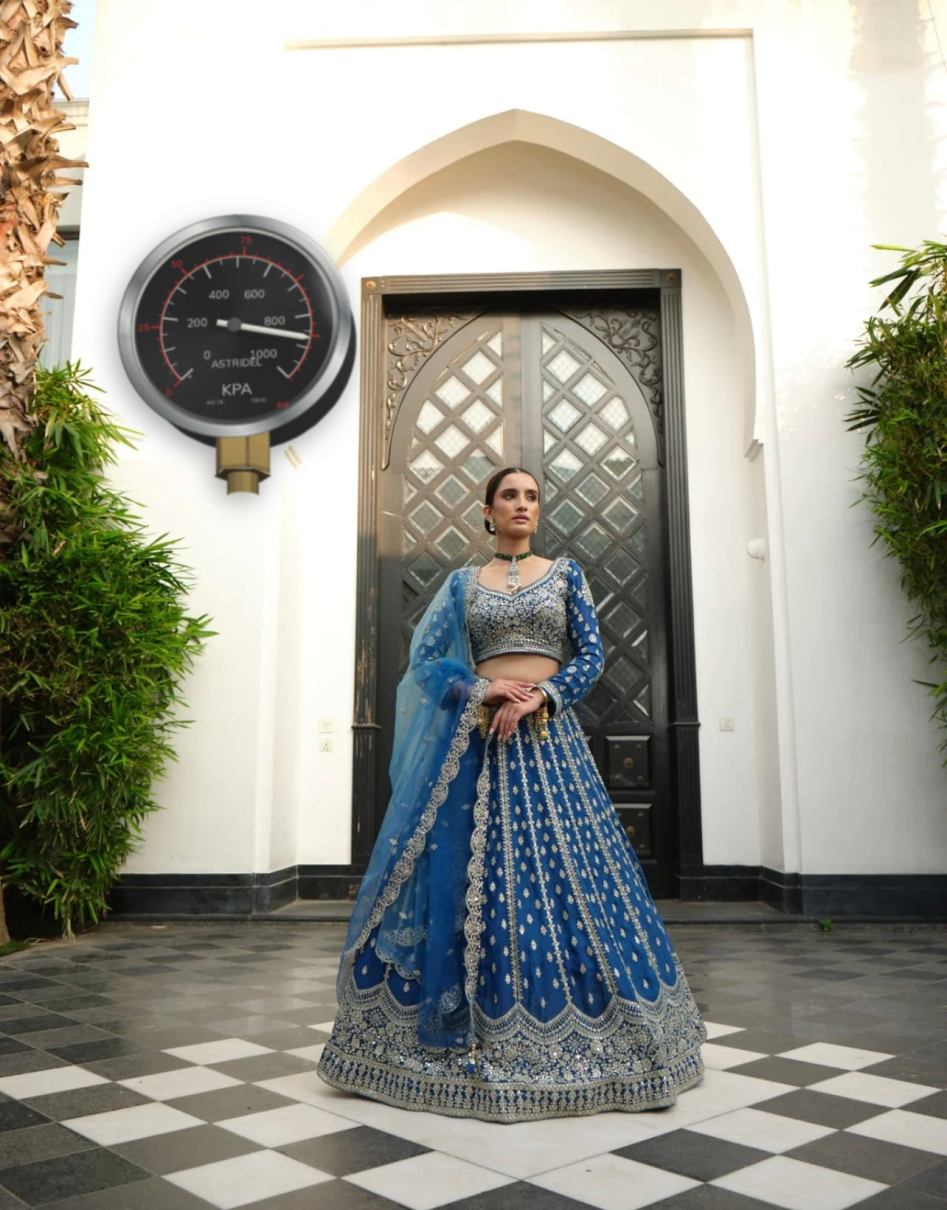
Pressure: kPa 875
